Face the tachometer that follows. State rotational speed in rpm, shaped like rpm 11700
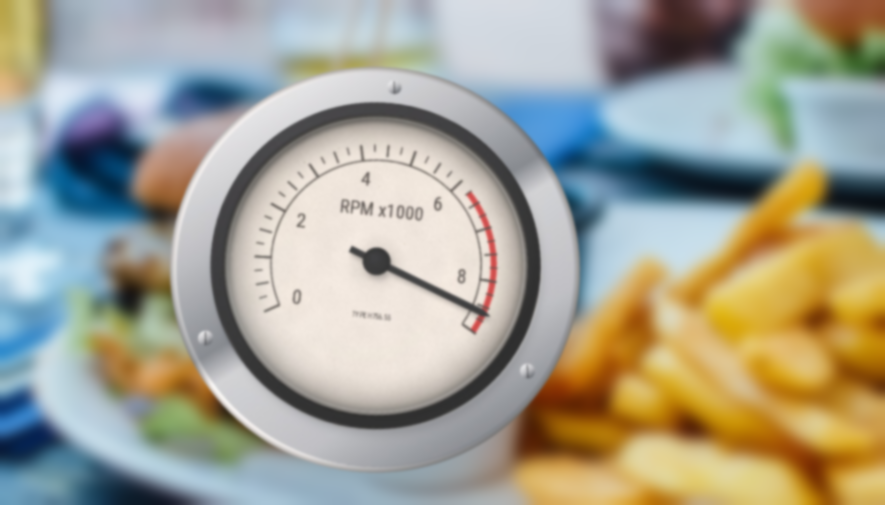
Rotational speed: rpm 8625
